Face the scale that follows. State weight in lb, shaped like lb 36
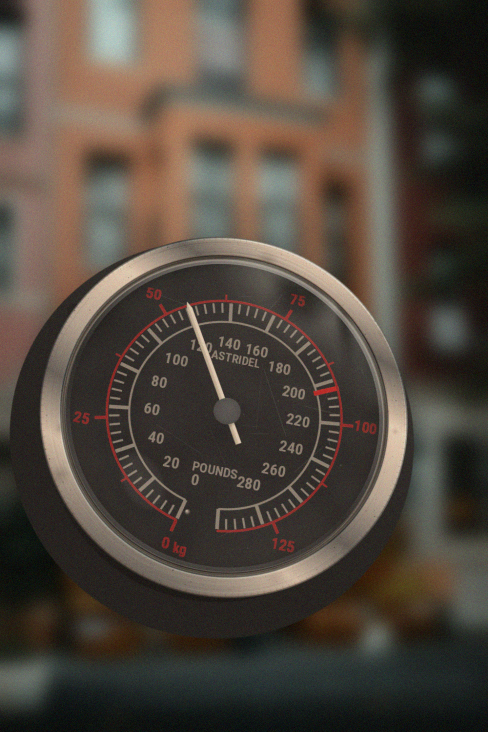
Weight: lb 120
